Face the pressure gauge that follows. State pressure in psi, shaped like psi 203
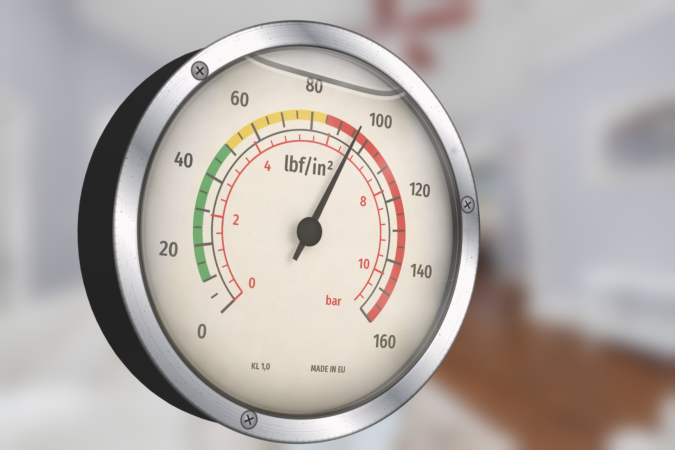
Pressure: psi 95
